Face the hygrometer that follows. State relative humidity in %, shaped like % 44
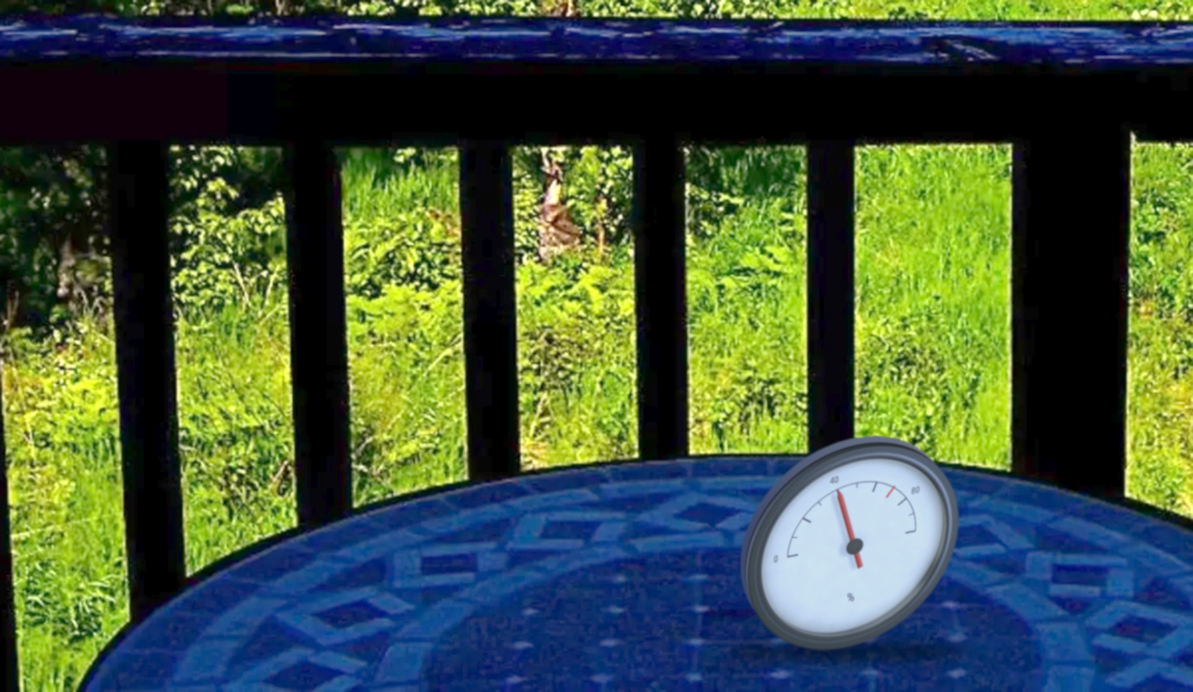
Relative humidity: % 40
